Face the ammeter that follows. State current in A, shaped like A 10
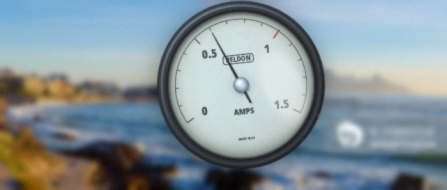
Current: A 0.6
